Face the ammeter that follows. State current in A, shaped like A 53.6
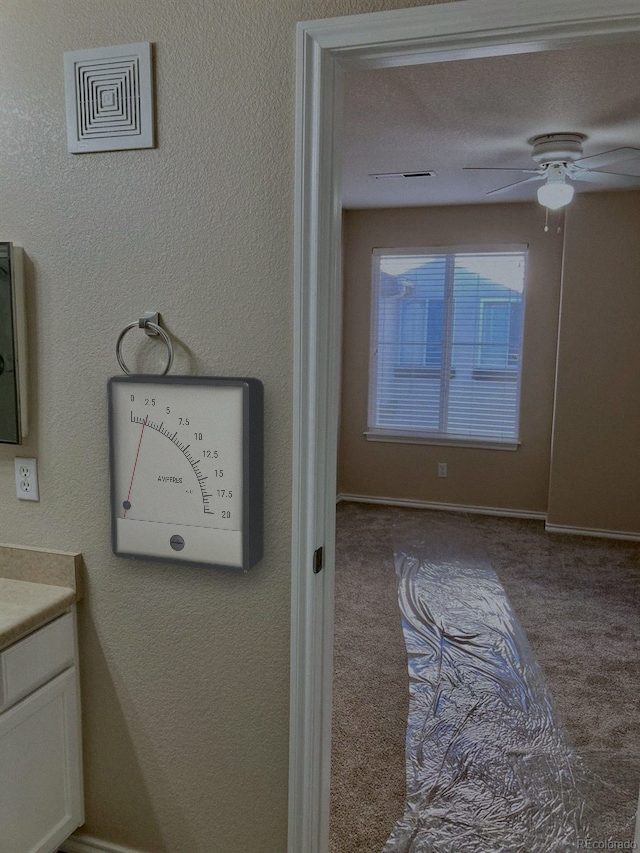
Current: A 2.5
